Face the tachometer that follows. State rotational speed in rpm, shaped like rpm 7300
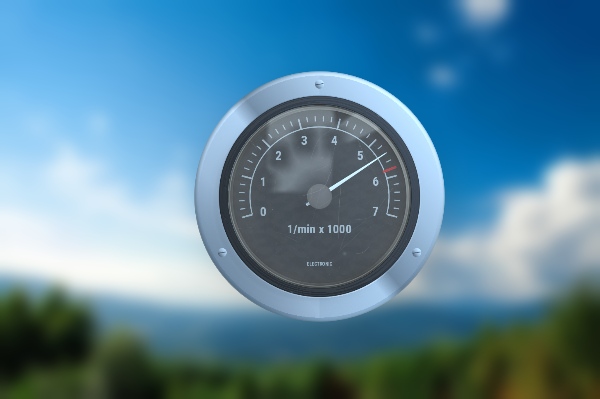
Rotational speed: rpm 5400
